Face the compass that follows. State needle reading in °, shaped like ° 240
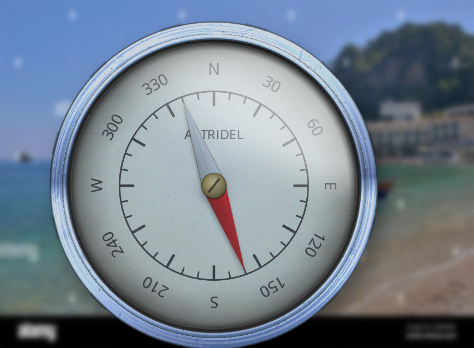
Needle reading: ° 160
